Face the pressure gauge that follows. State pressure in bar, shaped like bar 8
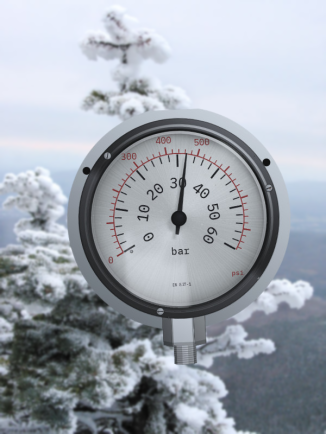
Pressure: bar 32
